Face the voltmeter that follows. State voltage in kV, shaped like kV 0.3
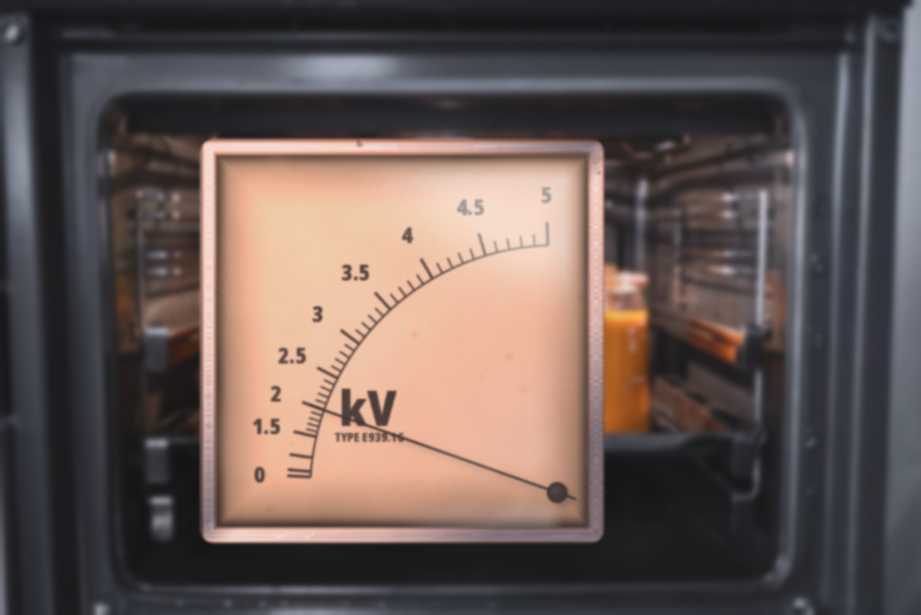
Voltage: kV 2
